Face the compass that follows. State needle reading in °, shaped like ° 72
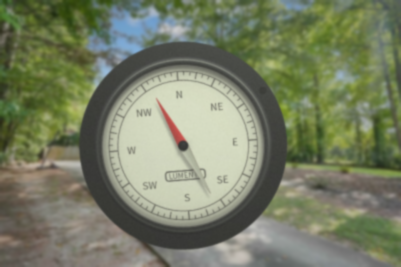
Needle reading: ° 335
